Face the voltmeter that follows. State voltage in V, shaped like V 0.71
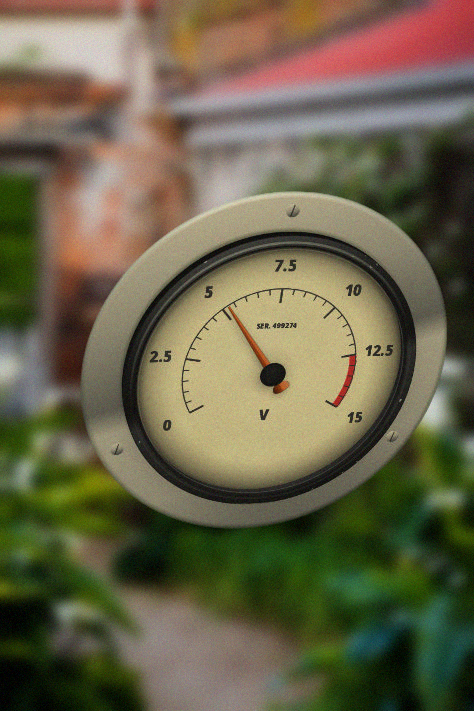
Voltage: V 5.25
